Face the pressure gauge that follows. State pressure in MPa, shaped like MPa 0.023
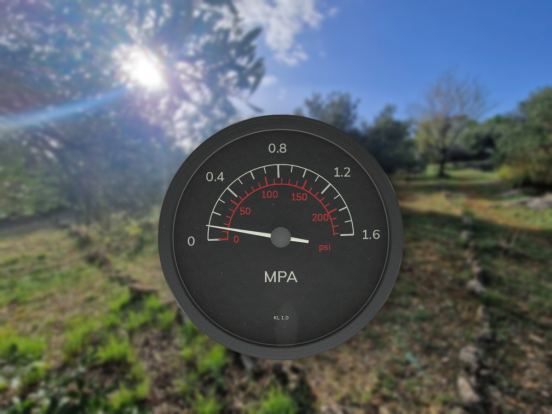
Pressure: MPa 0.1
